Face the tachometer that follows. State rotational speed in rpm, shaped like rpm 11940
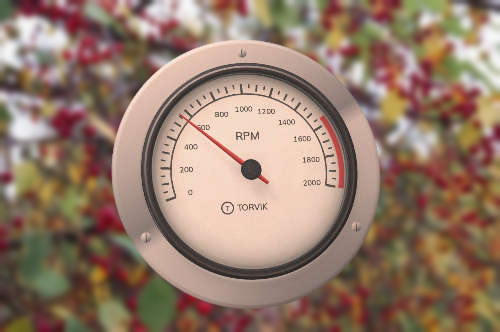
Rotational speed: rpm 550
